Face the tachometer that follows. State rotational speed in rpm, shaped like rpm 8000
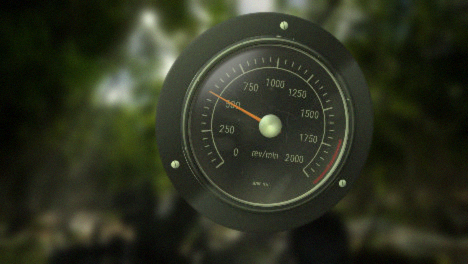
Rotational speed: rpm 500
